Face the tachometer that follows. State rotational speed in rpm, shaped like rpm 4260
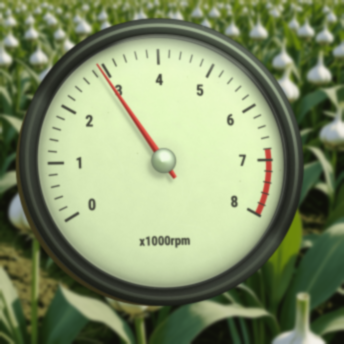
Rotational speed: rpm 2900
